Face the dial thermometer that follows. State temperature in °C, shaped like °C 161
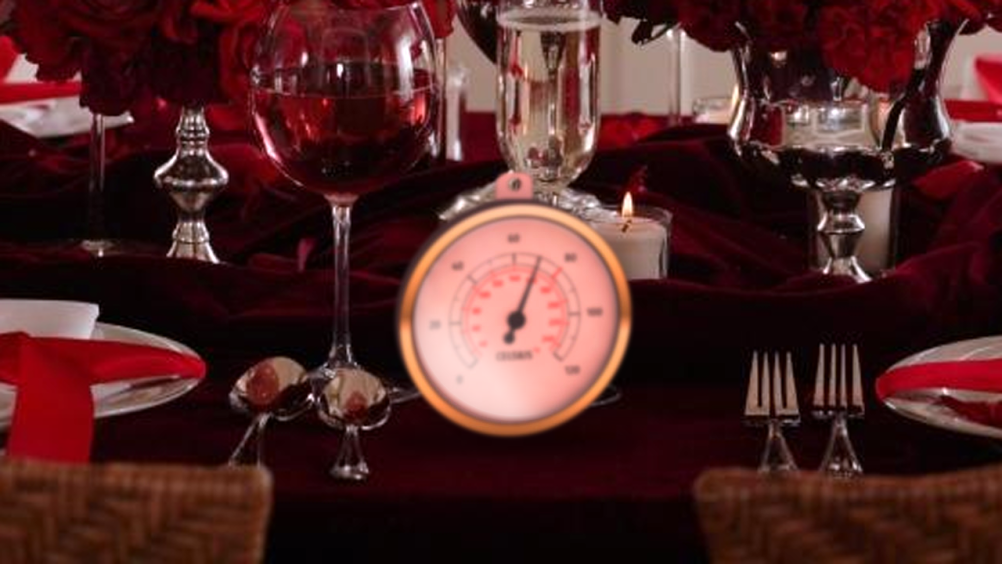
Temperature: °C 70
